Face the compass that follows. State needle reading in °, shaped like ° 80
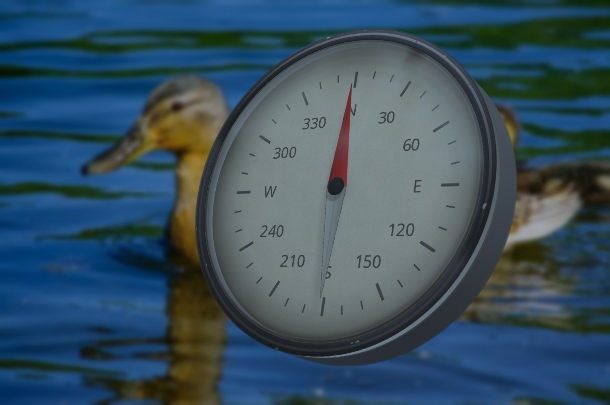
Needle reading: ° 0
